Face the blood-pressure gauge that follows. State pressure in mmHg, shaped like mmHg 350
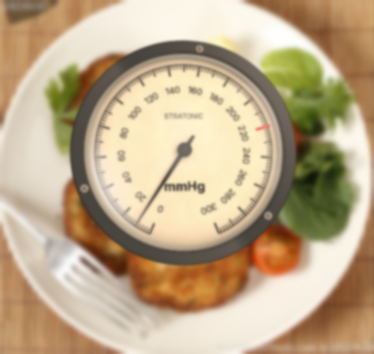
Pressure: mmHg 10
